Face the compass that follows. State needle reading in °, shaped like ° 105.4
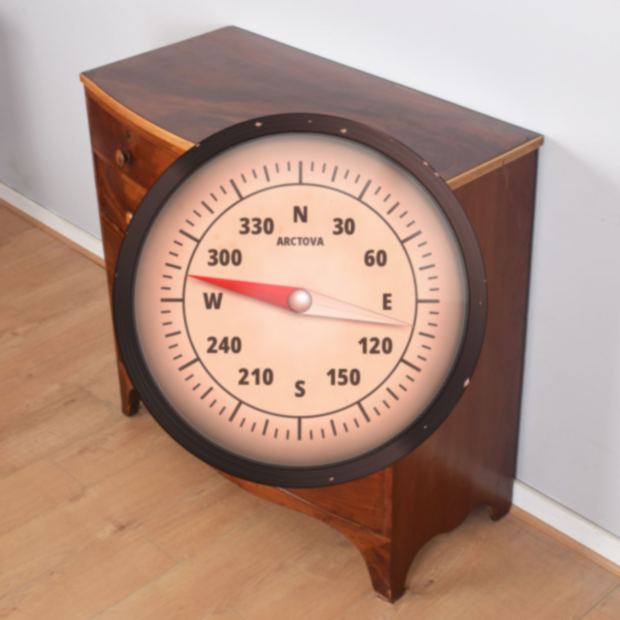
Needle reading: ° 282.5
